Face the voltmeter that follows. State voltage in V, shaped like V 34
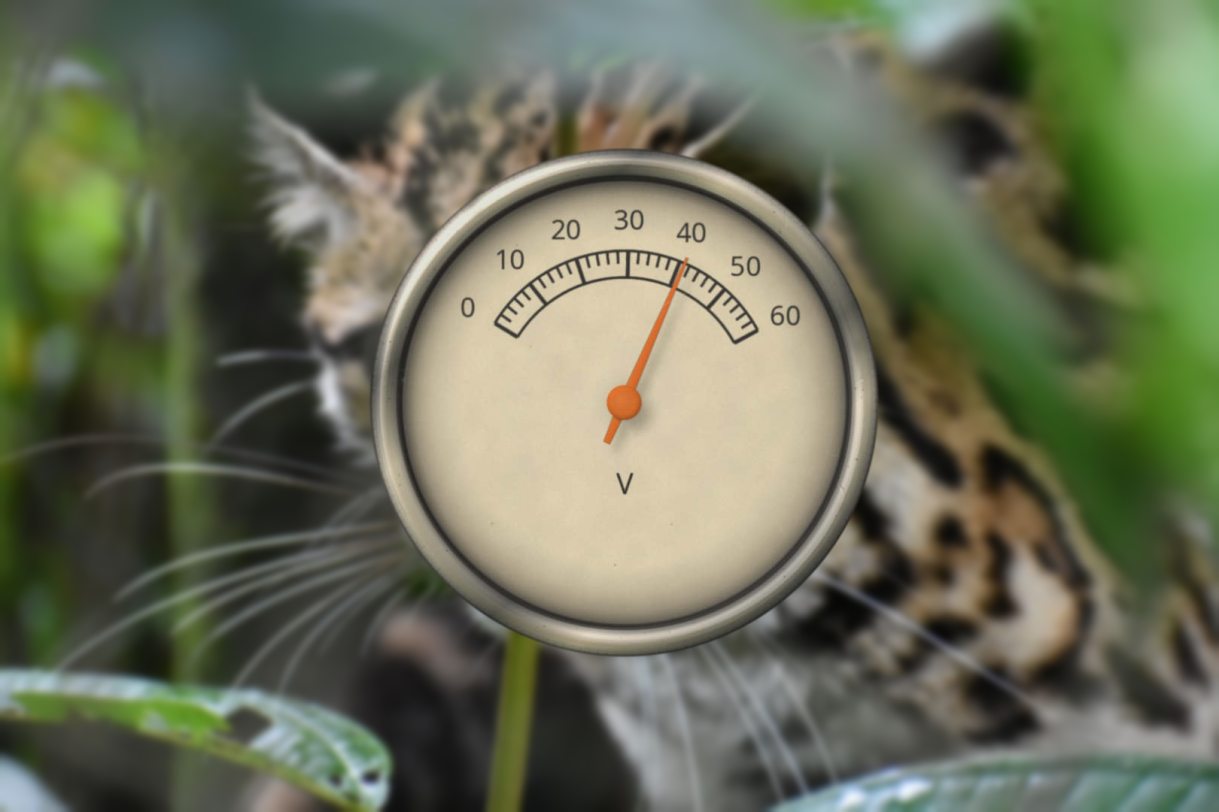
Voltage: V 41
